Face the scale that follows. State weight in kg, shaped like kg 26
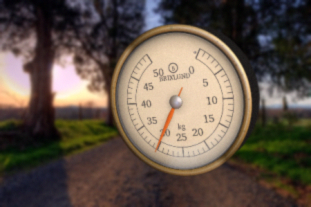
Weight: kg 30
